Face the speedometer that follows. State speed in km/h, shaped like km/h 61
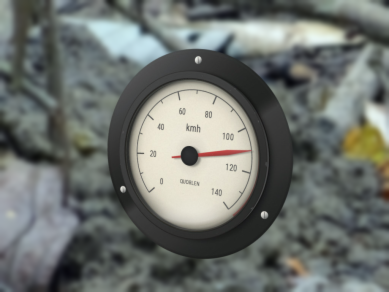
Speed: km/h 110
